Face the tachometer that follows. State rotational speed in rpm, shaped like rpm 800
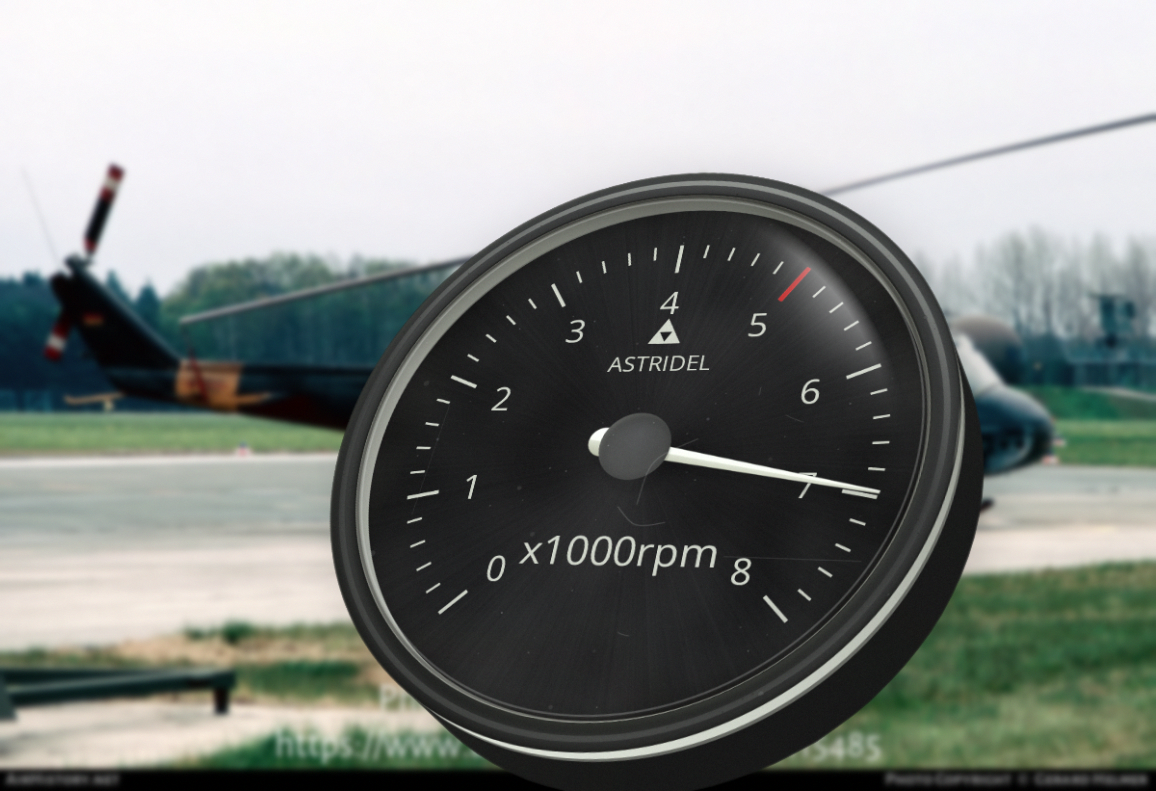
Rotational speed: rpm 7000
